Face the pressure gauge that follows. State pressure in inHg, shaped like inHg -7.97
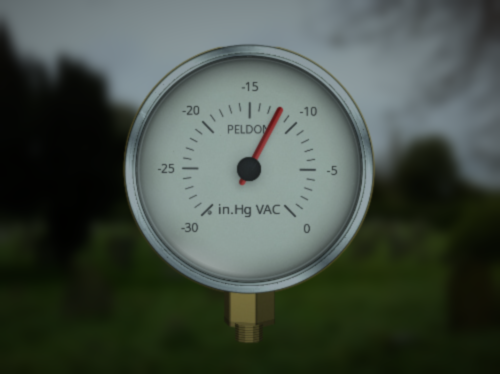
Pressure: inHg -12
